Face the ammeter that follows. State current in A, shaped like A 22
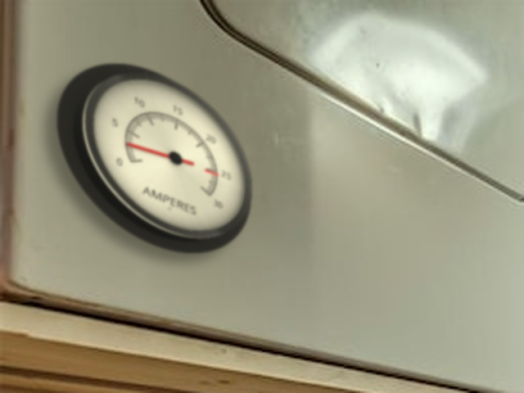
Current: A 2.5
